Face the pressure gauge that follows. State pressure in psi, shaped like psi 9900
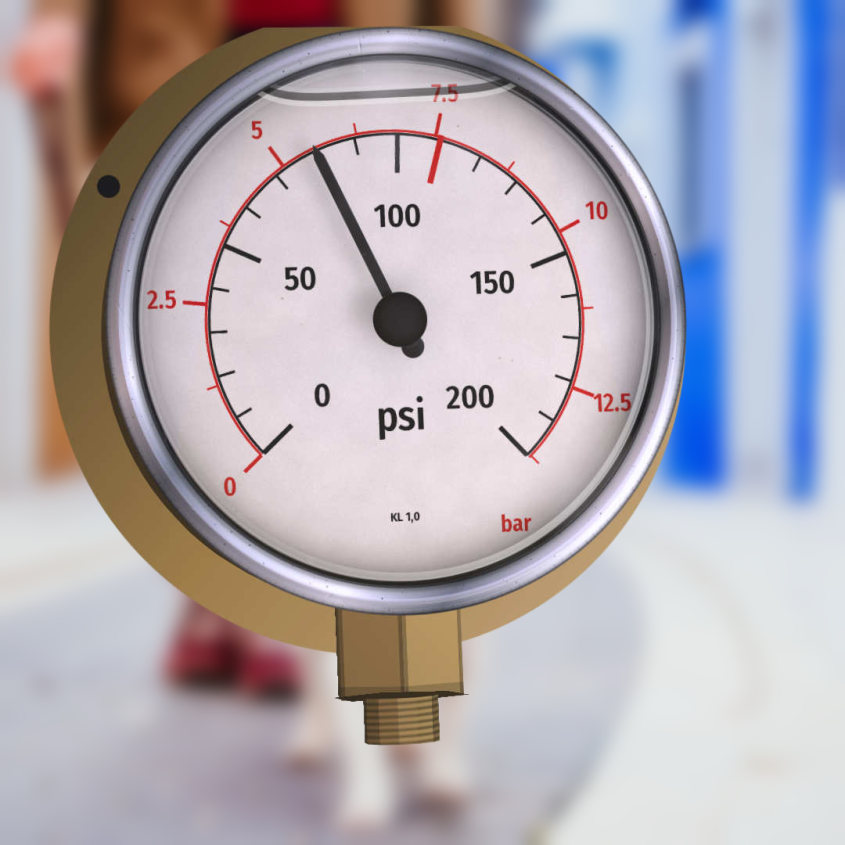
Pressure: psi 80
